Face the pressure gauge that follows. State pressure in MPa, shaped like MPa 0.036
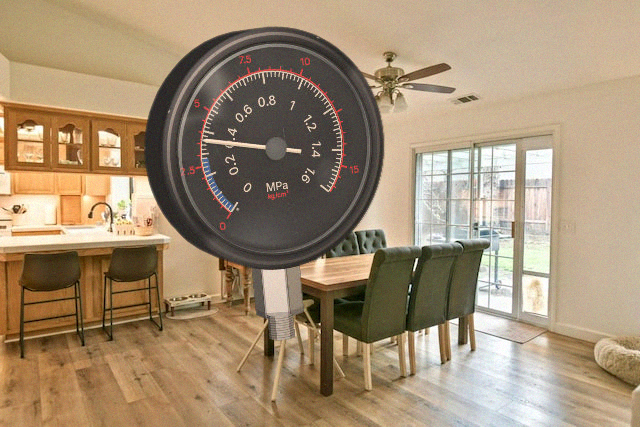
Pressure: MPa 0.36
